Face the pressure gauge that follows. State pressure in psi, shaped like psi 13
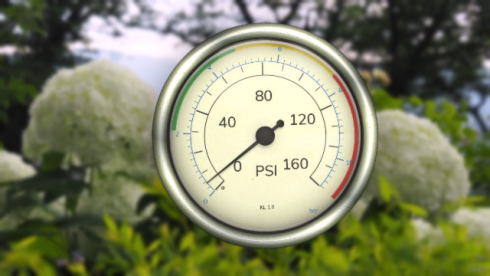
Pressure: psi 5
